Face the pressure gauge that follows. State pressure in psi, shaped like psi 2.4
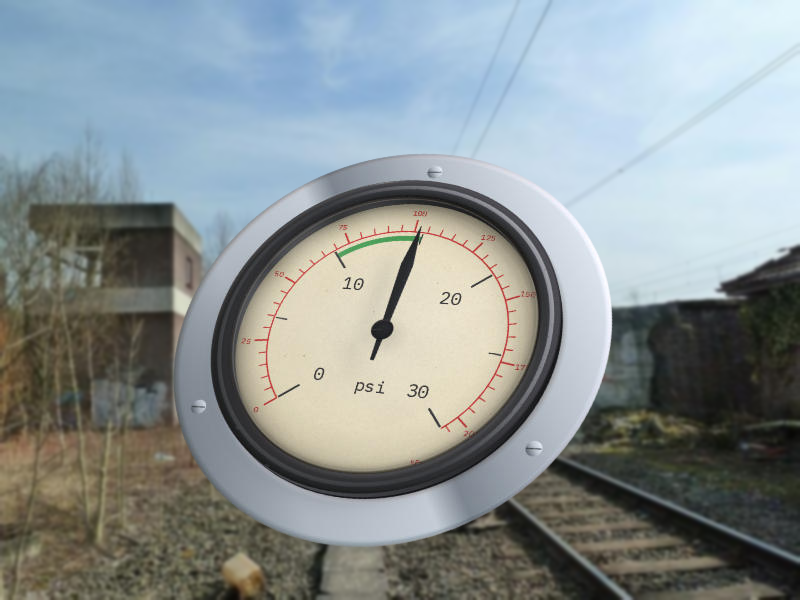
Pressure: psi 15
